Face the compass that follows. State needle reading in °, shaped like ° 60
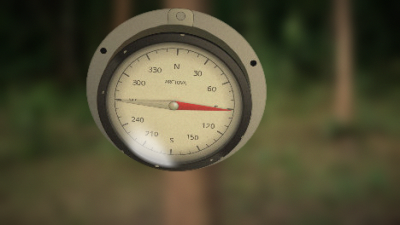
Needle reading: ° 90
